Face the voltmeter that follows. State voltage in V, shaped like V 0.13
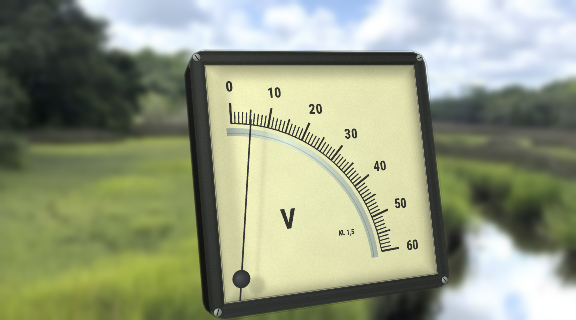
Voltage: V 5
